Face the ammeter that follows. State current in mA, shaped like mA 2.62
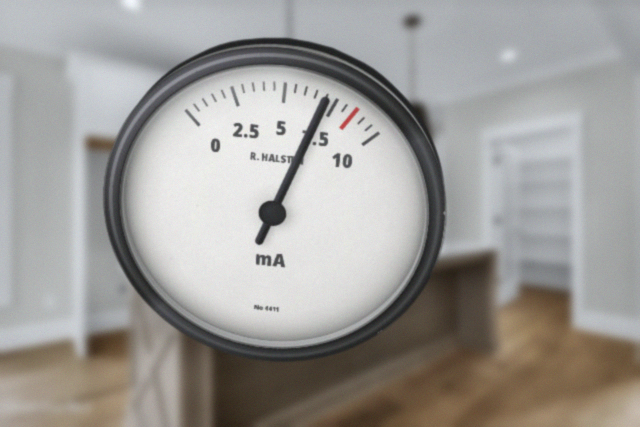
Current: mA 7
